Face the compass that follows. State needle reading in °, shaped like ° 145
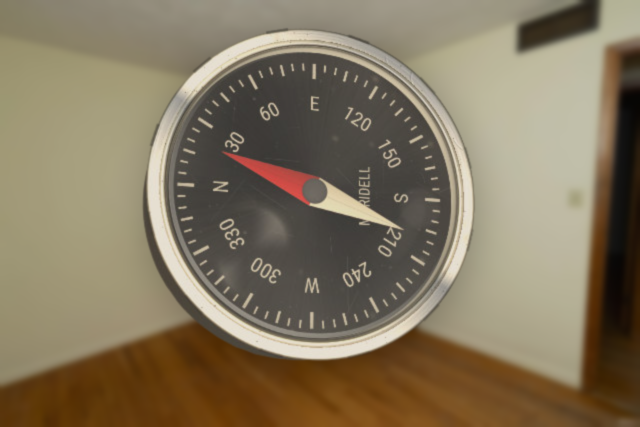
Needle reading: ° 20
